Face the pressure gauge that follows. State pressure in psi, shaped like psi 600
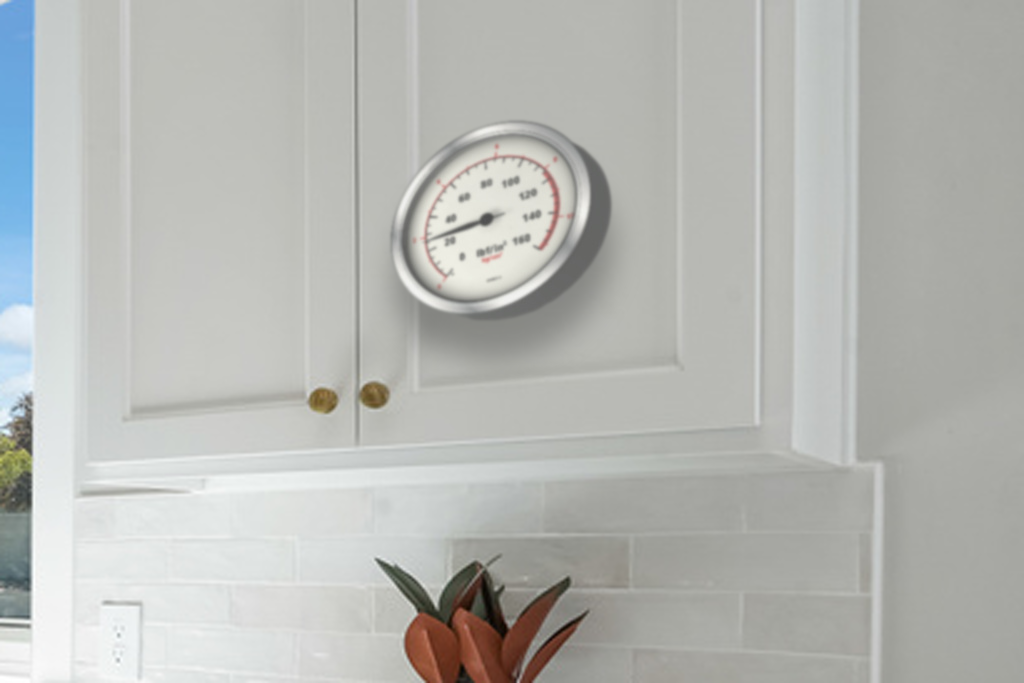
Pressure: psi 25
